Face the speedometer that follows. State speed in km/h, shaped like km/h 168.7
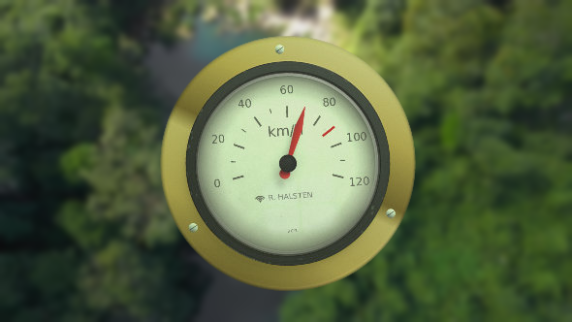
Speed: km/h 70
